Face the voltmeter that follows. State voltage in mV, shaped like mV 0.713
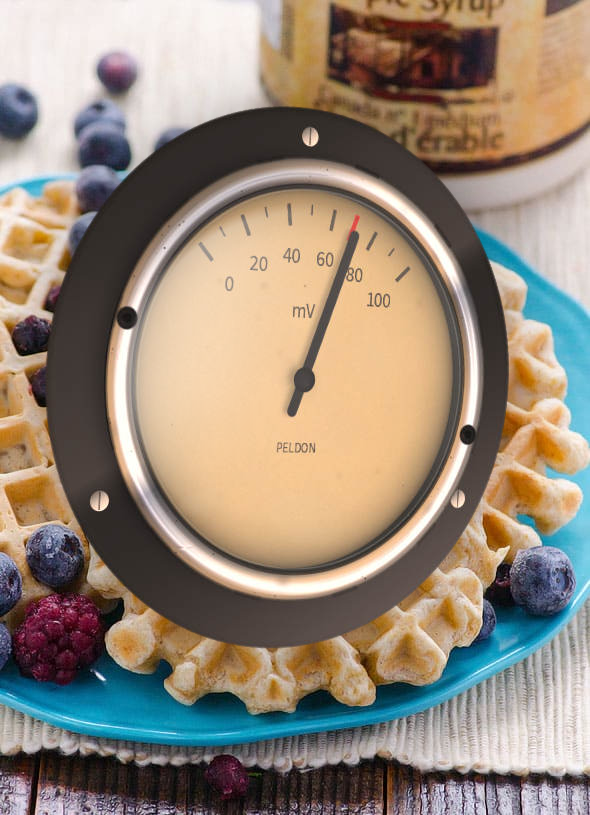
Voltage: mV 70
